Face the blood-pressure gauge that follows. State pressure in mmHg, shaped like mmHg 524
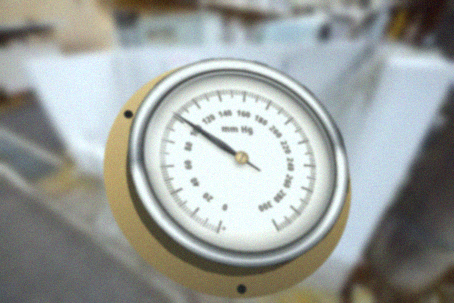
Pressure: mmHg 100
